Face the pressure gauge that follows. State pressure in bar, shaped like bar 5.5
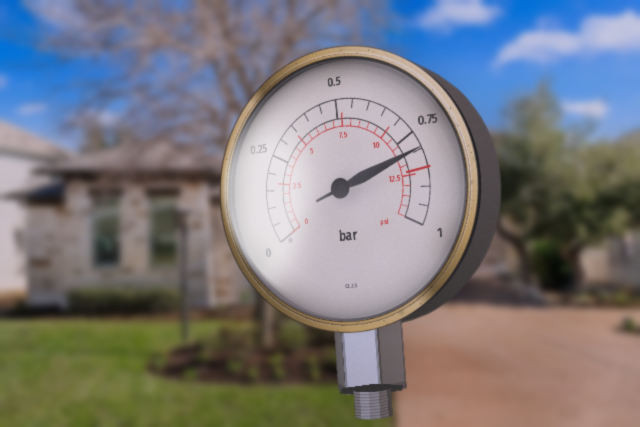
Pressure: bar 0.8
